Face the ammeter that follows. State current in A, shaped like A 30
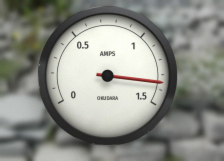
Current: A 1.35
